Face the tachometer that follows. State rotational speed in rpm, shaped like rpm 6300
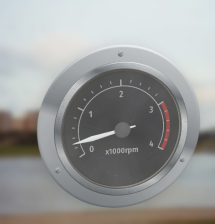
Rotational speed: rpm 300
